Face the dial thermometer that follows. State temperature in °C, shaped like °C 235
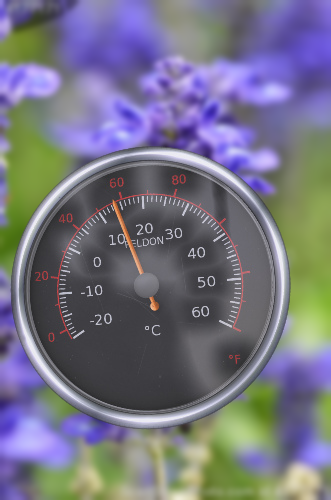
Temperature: °C 14
